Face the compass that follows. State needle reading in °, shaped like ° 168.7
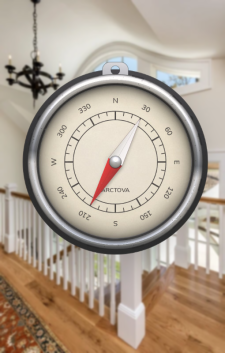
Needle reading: ° 210
